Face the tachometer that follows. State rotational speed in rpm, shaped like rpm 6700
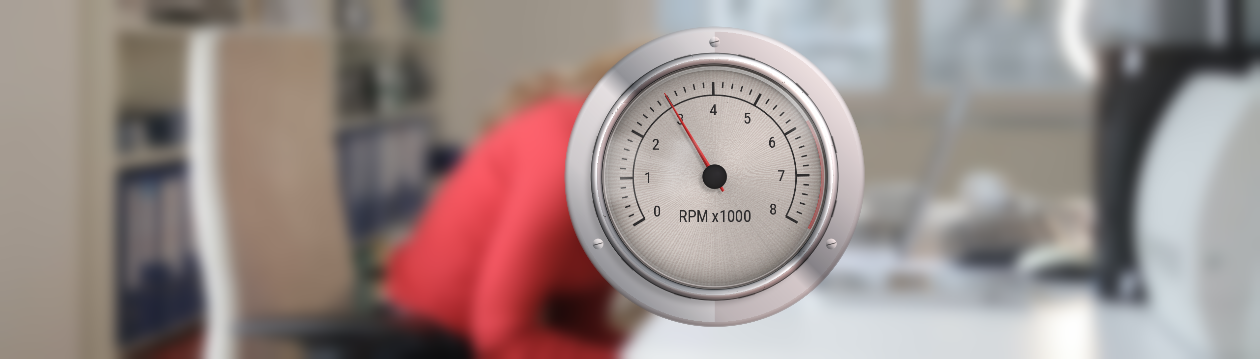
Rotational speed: rpm 3000
